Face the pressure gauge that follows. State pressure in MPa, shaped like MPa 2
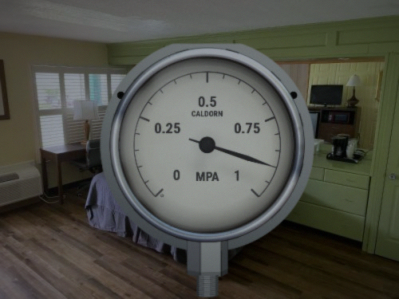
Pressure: MPa 0.9
